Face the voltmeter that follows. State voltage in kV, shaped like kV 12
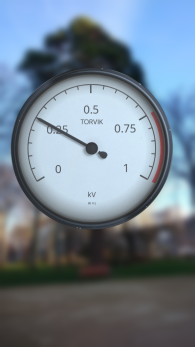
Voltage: kV 0.25
